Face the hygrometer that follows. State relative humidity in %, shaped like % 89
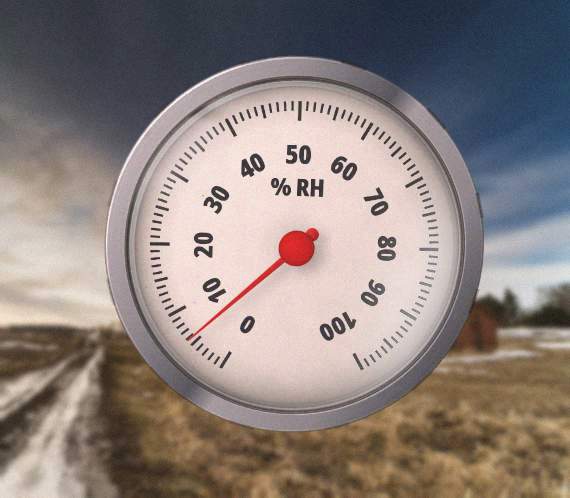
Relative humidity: % 6
